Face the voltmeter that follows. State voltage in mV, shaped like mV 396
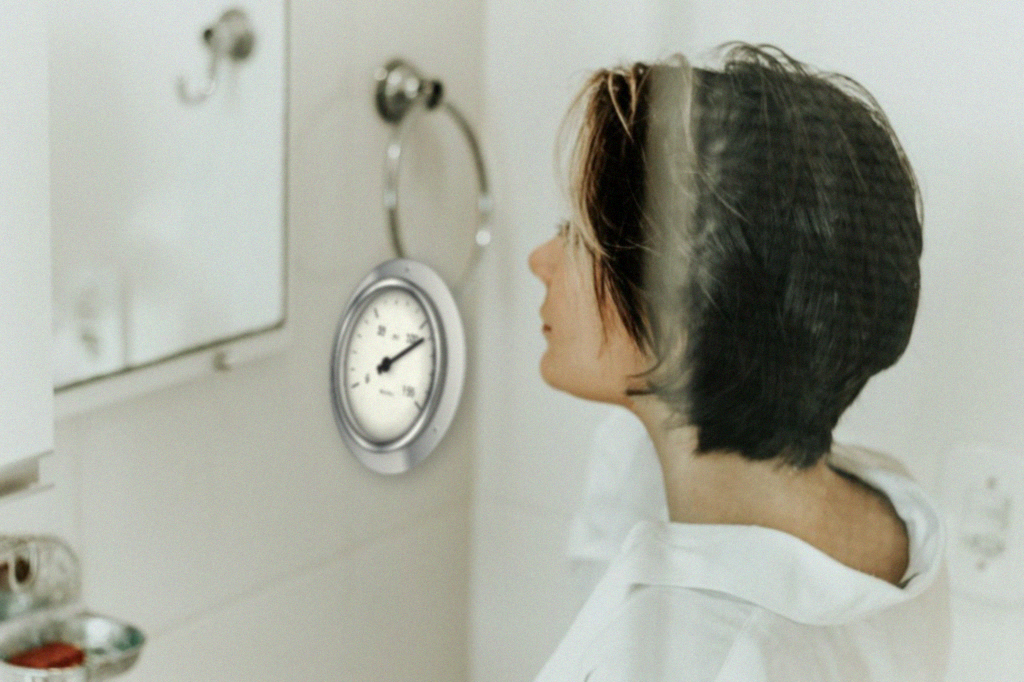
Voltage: mV 110
